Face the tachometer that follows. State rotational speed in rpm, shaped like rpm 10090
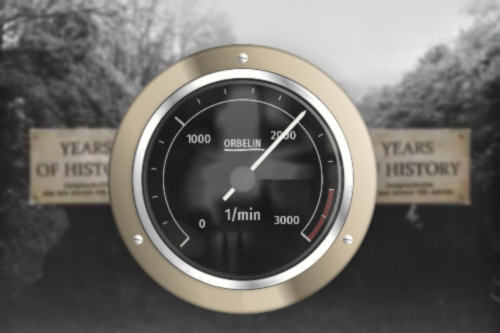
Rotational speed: rpm 2000
